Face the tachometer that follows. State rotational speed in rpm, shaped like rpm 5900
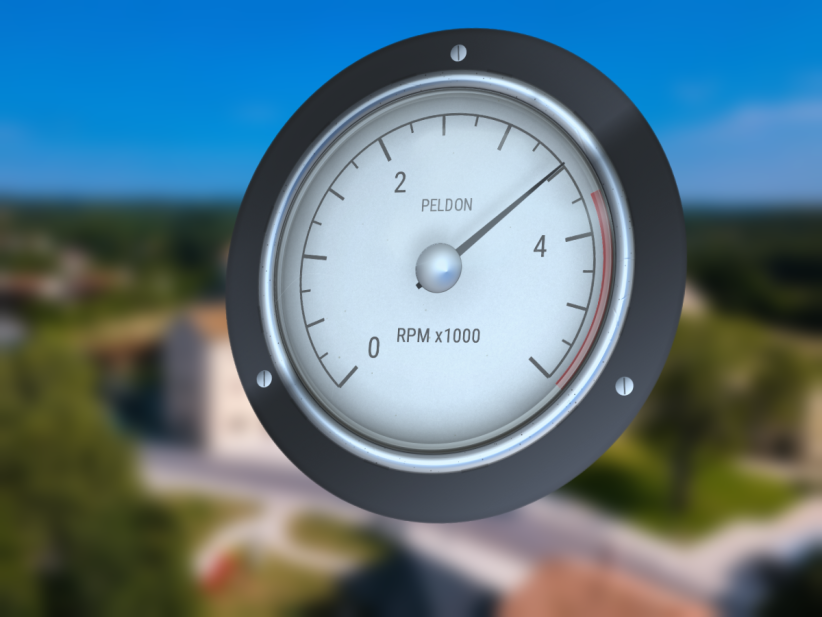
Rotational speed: rpm 3500
